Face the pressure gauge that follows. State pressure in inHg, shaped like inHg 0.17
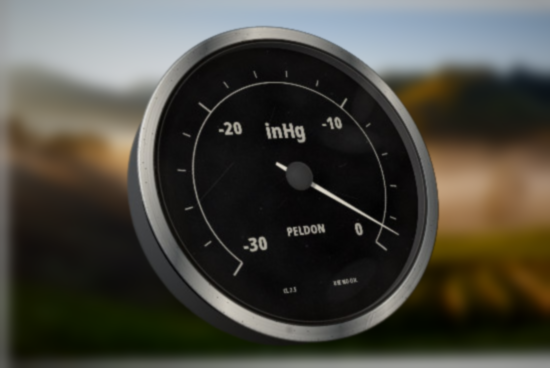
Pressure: inHg -1
